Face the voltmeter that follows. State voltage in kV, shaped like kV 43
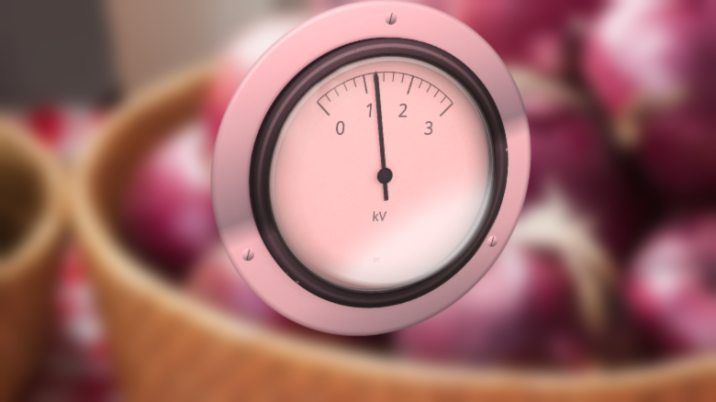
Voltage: kV 1.2
